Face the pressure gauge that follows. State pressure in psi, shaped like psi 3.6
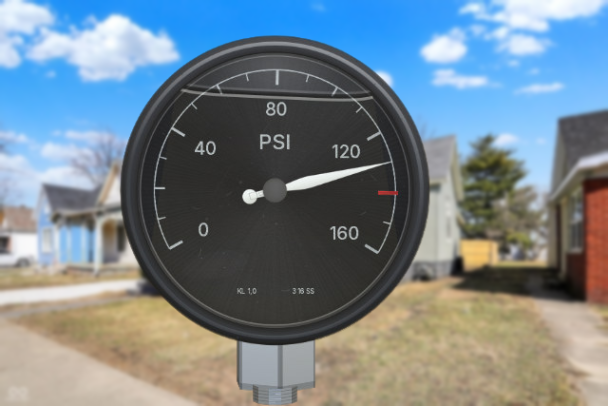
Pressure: psi 130
